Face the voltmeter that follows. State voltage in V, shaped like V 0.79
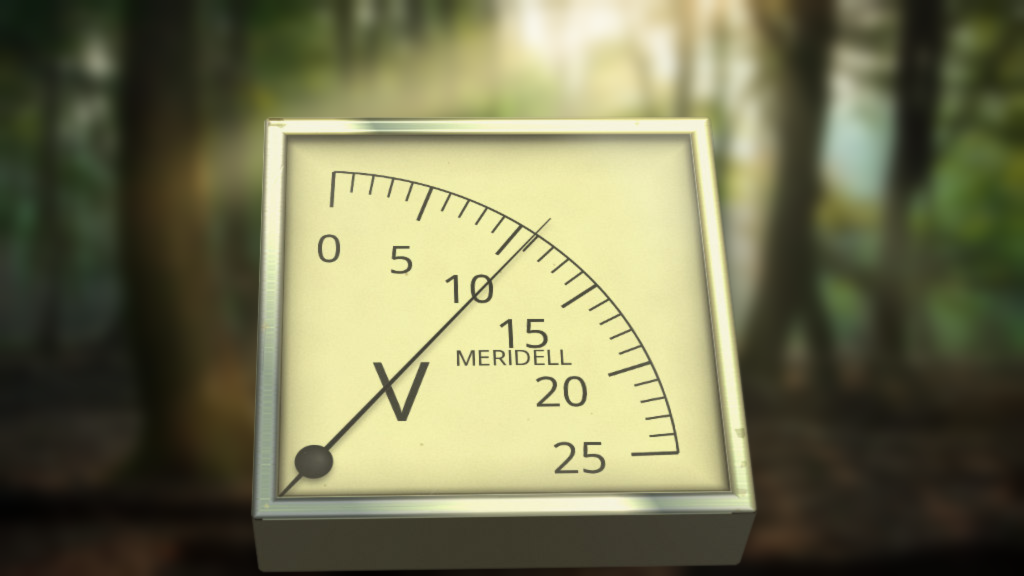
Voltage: V 11
